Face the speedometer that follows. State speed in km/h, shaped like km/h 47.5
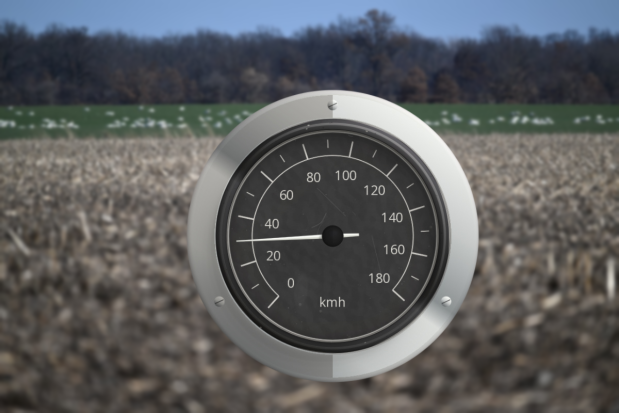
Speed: km/h 30
